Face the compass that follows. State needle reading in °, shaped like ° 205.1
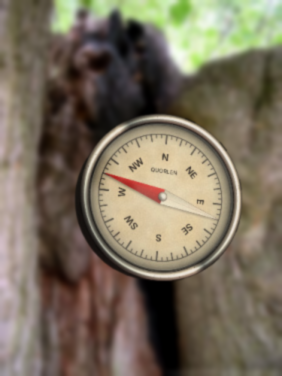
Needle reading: ° 285
